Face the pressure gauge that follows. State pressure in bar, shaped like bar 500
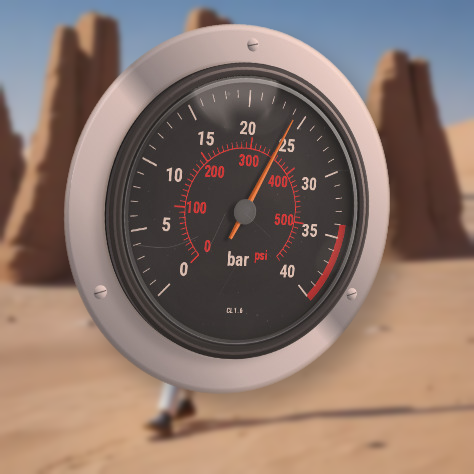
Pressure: bar 24
